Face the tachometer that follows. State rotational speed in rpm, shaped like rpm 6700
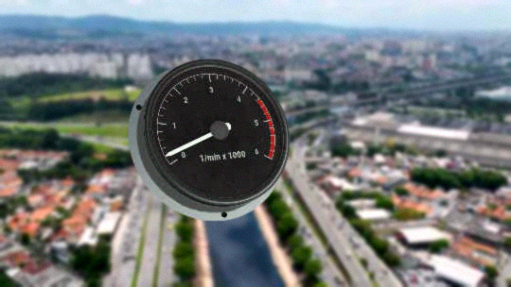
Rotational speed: rpm 200
